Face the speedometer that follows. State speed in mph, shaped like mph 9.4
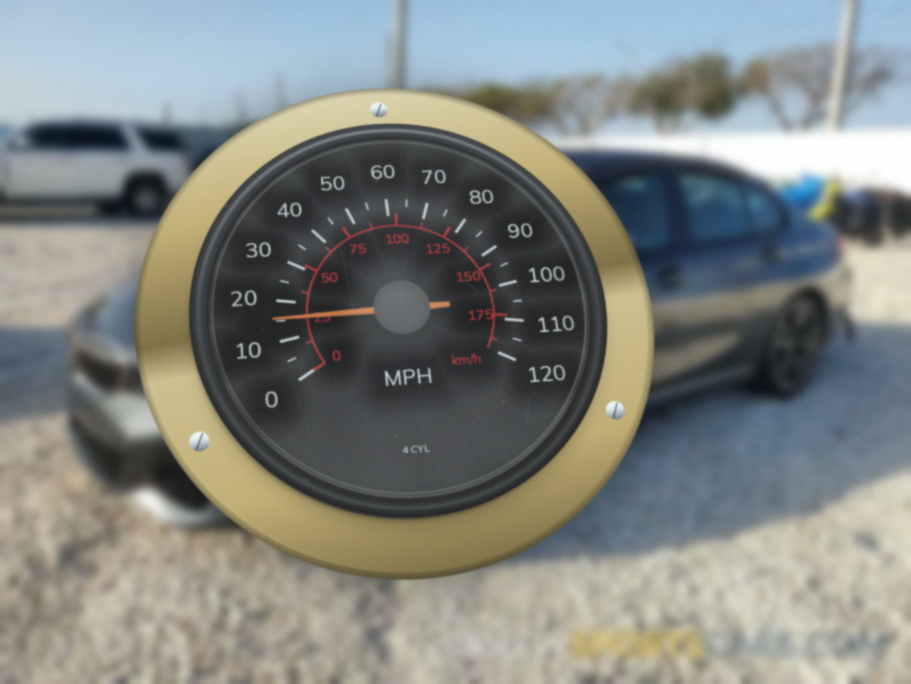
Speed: mph 15
